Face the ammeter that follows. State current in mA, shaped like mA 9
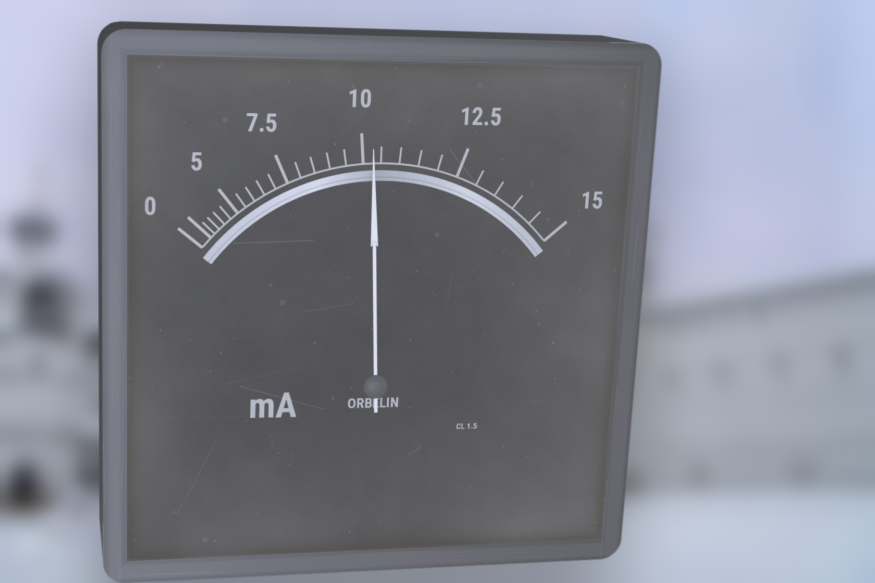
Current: mA 10.25
